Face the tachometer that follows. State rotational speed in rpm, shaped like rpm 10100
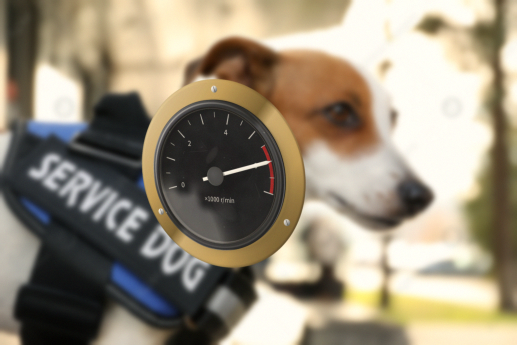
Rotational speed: rpm 6000
